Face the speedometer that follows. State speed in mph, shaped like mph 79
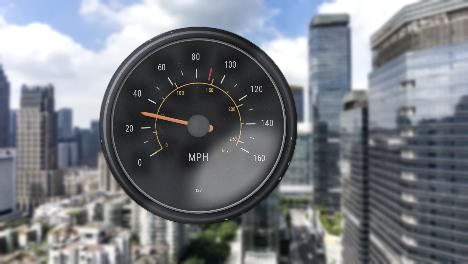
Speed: mph 30
